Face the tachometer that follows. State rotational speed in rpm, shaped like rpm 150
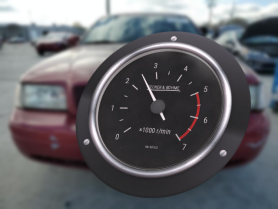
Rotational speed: rpm 2500
